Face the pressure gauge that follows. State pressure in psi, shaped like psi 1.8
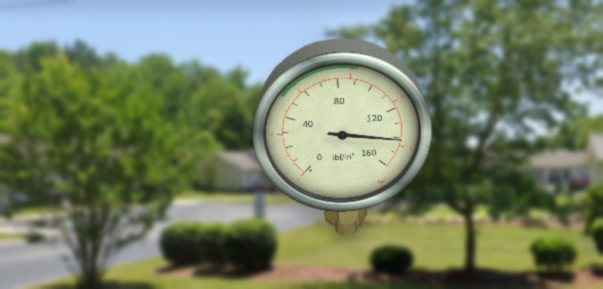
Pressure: psi 140
